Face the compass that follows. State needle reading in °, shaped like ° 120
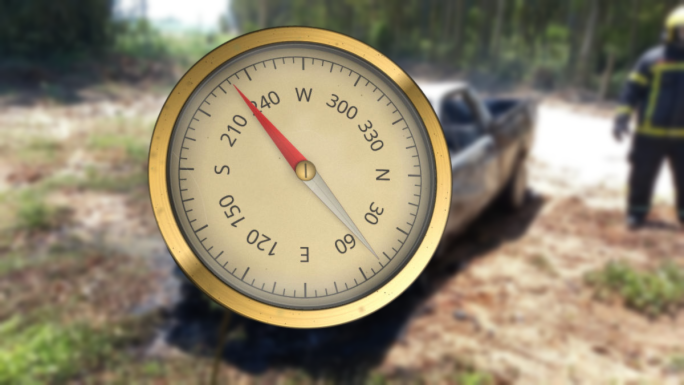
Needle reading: ° 230
